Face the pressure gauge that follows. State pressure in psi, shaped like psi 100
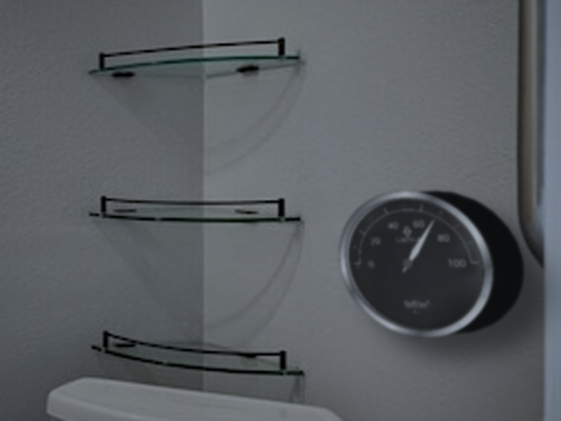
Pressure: psi 70
